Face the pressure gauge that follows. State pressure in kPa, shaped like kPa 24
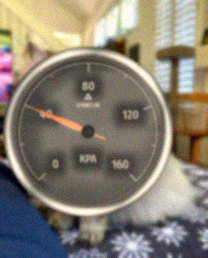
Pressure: kPa 40
